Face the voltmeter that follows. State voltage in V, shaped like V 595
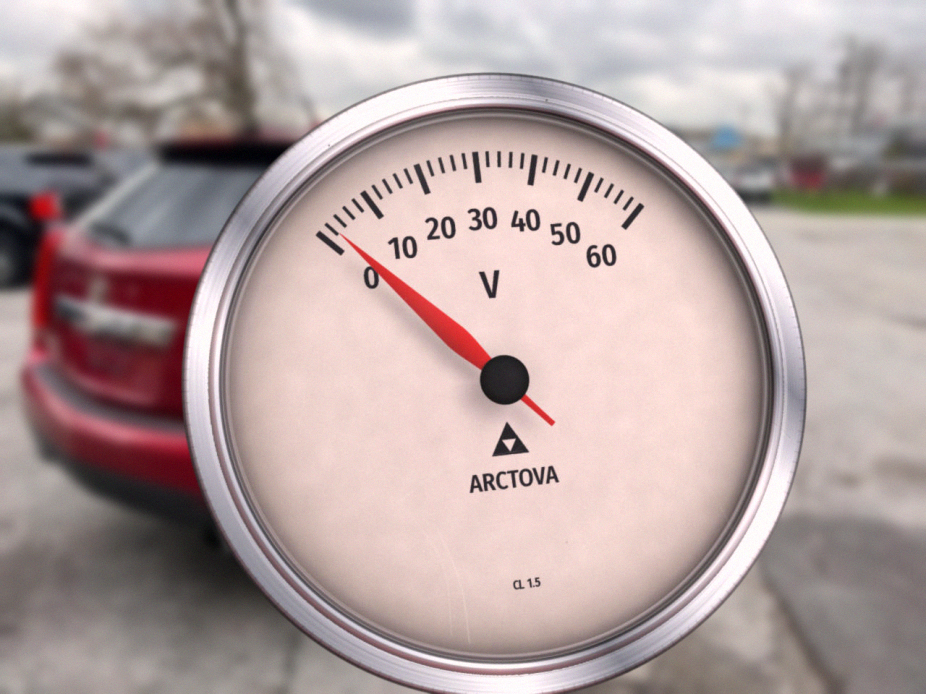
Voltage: V 2
